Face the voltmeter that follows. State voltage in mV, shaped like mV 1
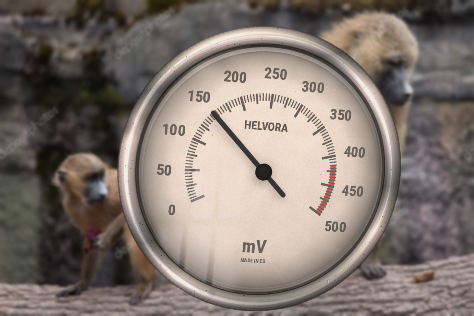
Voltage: mV 150
